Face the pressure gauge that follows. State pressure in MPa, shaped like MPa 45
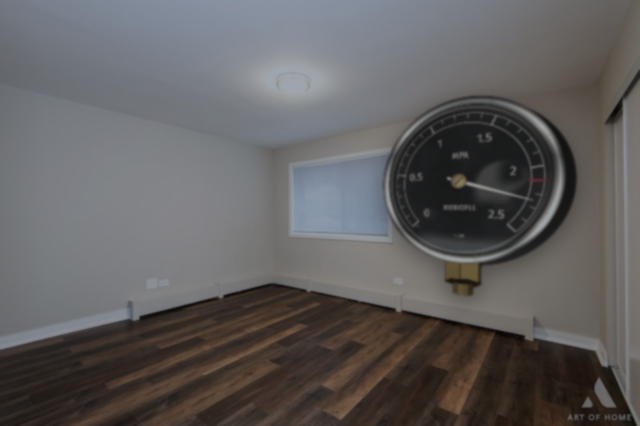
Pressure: MPa 2.25
